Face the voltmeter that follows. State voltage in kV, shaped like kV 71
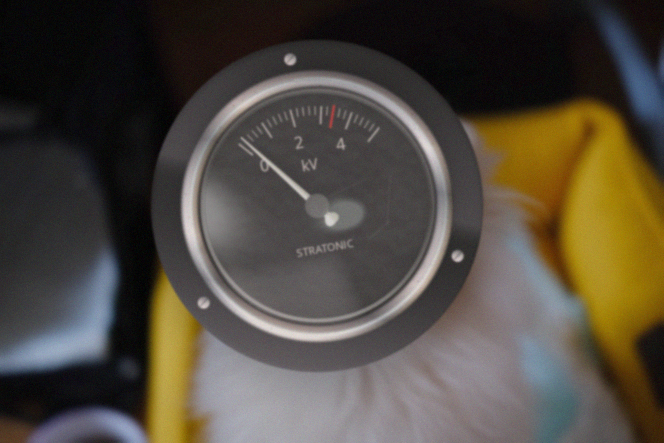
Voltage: kV 0.2
